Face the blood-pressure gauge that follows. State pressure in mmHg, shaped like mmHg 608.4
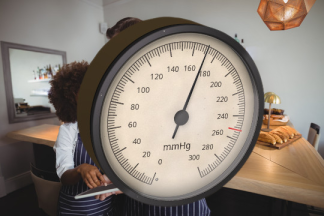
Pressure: mmHg 170
